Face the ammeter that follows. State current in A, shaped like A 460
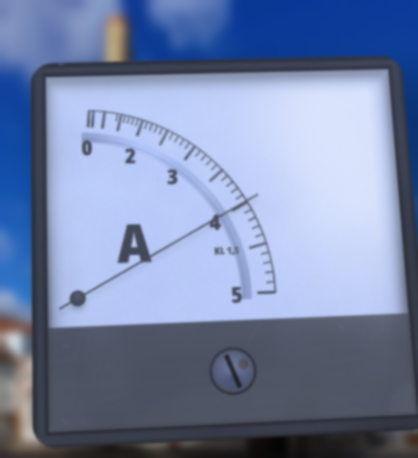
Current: A 4
